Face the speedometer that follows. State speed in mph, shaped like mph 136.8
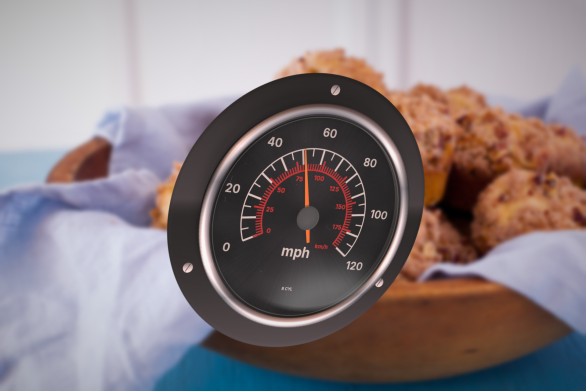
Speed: mph 50
